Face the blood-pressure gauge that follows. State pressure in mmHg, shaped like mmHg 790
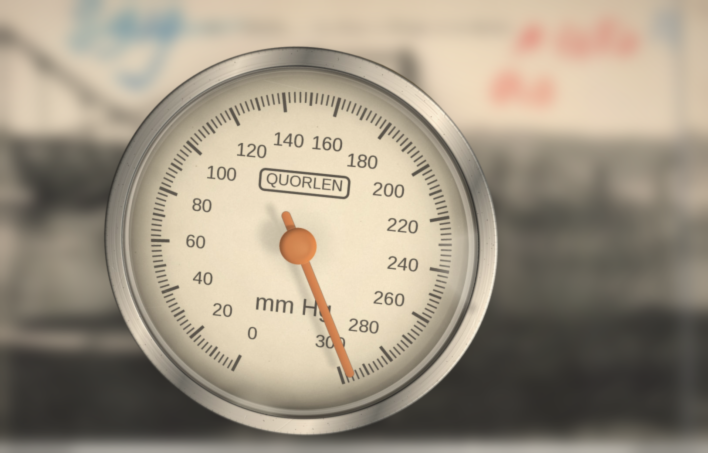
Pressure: mmHg 296
